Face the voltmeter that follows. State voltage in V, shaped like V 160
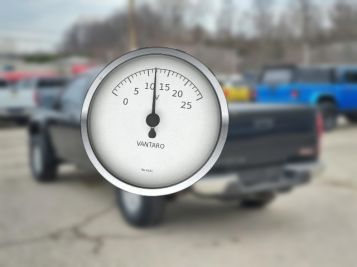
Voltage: V 12
